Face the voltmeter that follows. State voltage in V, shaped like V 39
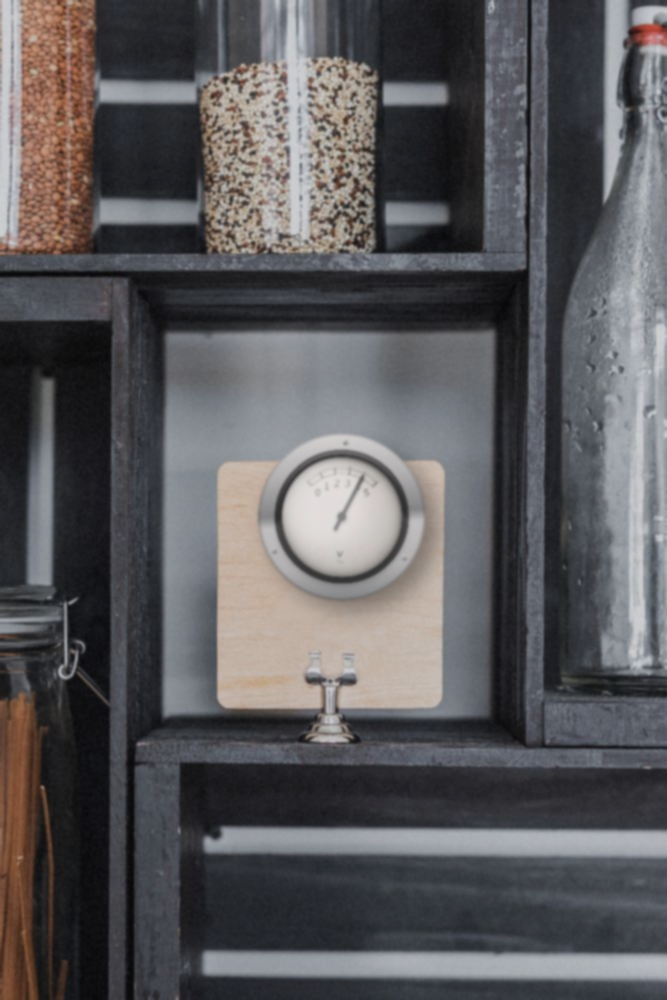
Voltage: V 4
